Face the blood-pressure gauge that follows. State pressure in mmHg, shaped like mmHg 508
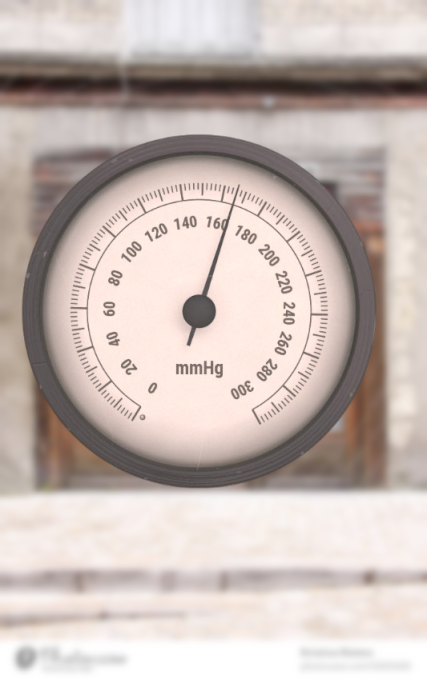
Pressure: mmHg 166
